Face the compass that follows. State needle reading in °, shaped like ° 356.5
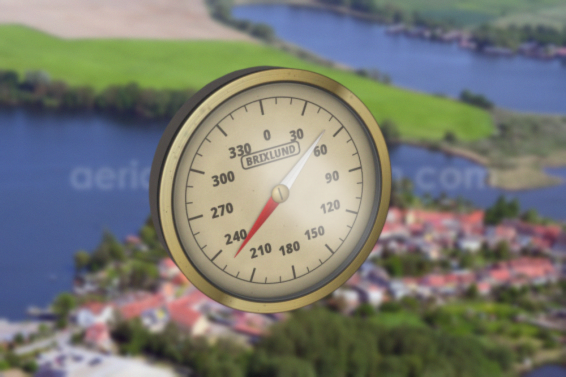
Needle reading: ° 230
